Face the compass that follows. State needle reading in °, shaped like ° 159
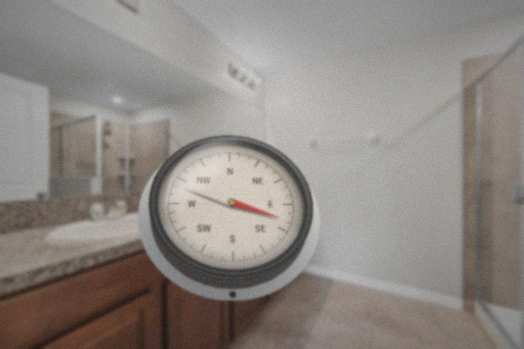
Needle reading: ° 110
